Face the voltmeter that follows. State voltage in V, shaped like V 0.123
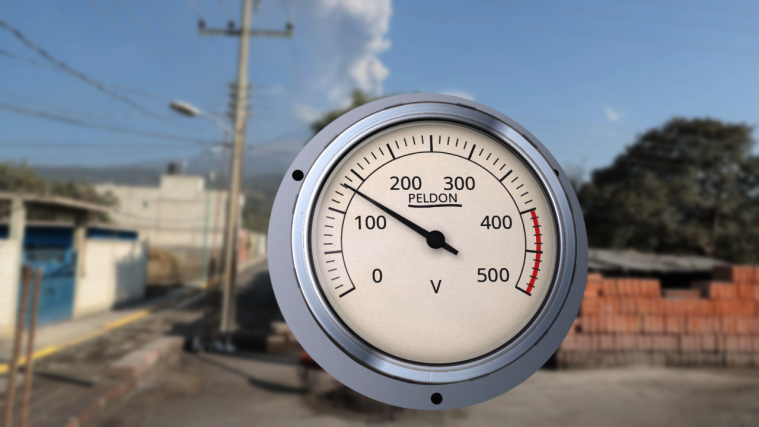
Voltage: V 130
